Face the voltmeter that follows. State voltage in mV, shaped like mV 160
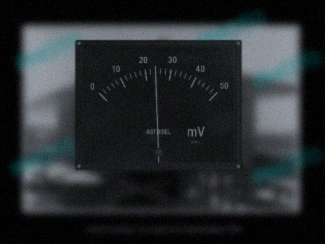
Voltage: mV 24
